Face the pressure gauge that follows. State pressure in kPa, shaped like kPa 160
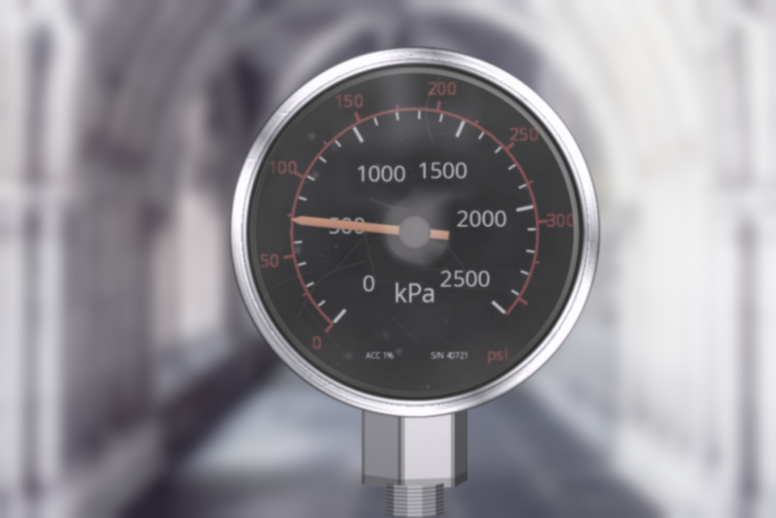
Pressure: kPa 500
